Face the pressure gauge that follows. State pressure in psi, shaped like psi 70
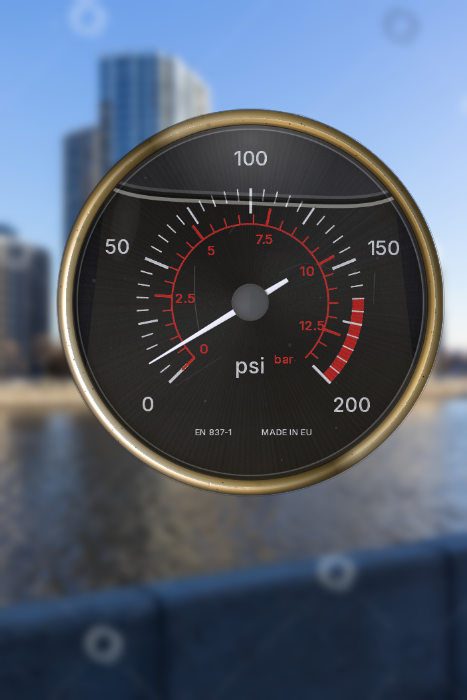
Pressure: psi 10
